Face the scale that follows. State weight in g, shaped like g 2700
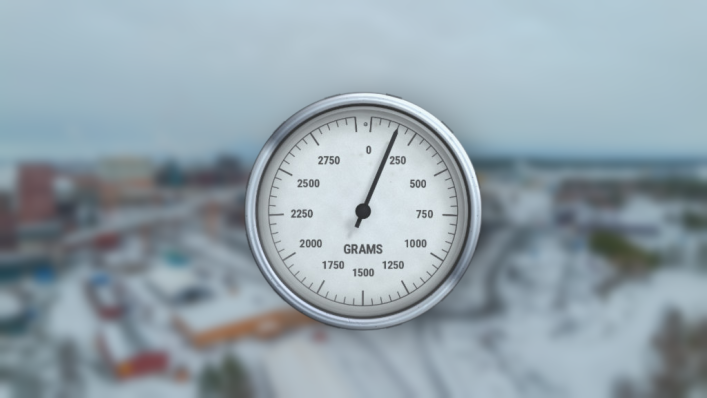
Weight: g 150
